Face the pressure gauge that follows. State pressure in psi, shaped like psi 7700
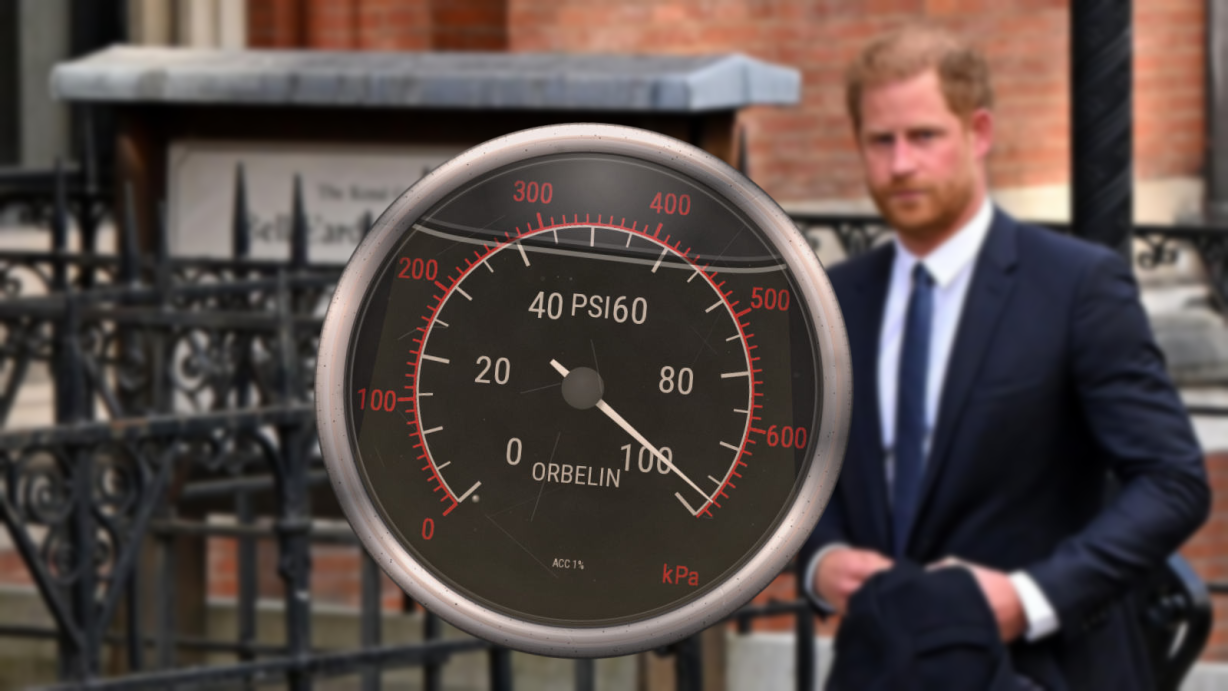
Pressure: psi 97.5
